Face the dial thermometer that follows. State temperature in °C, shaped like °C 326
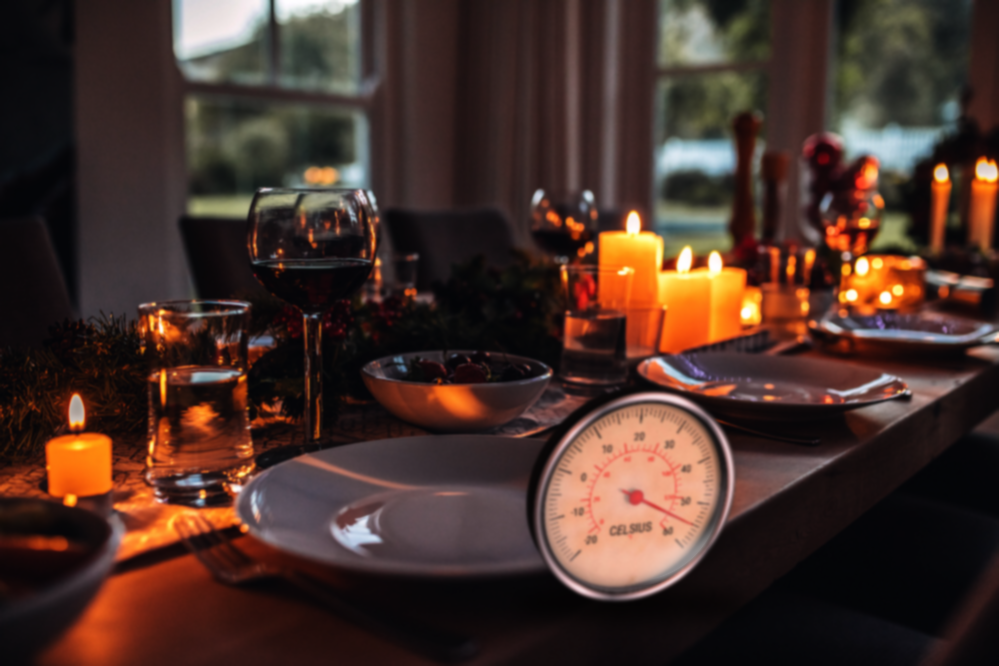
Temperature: °C 55
